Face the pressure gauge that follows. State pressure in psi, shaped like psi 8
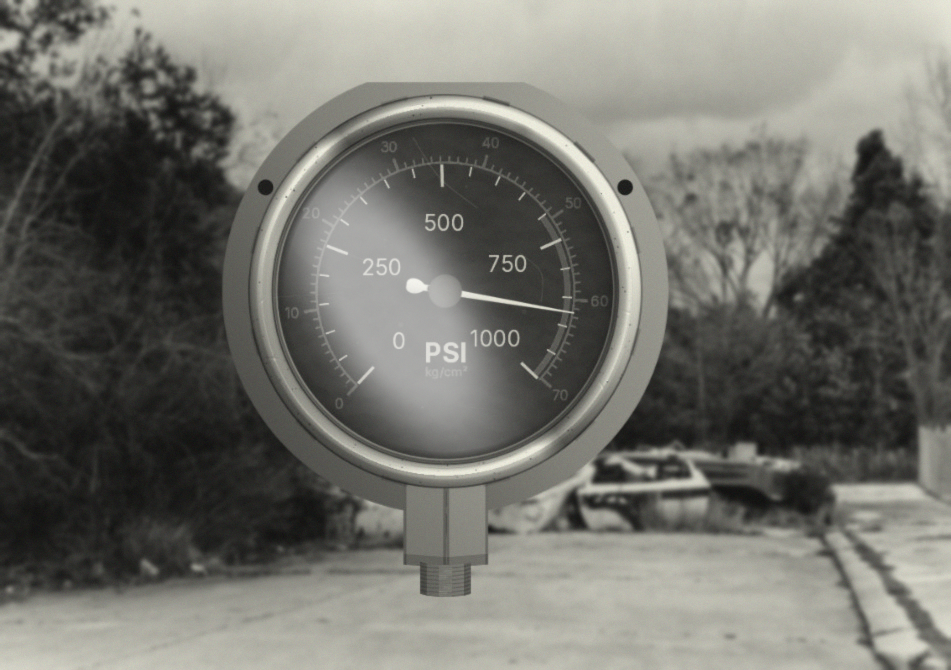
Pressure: psi 875
